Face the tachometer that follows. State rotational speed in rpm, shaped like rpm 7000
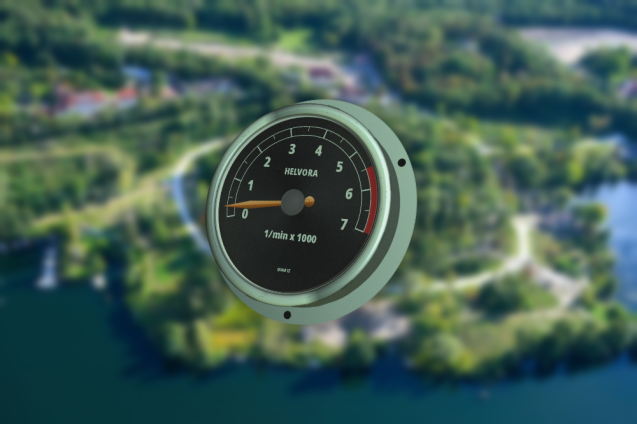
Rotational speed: rpm 250
